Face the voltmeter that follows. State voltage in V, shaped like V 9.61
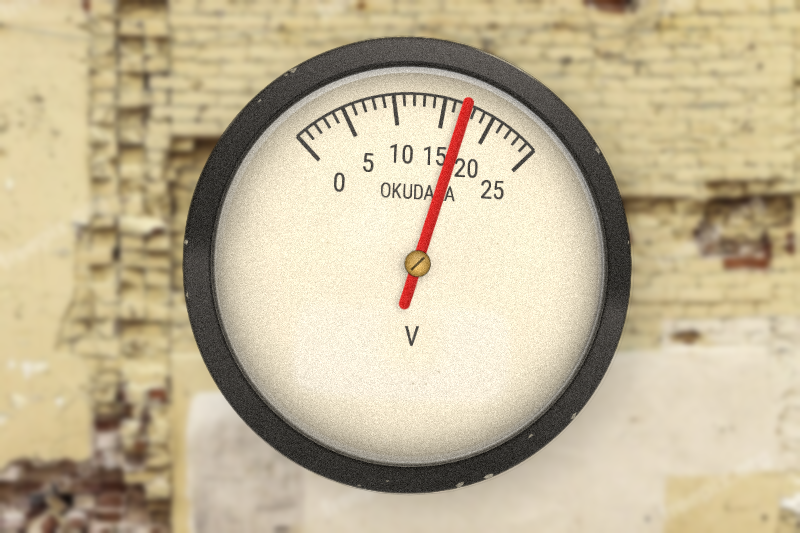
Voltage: V 17
